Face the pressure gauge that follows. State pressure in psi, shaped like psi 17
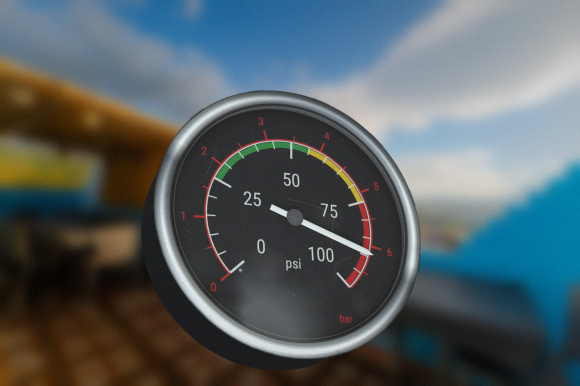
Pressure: psi 90
